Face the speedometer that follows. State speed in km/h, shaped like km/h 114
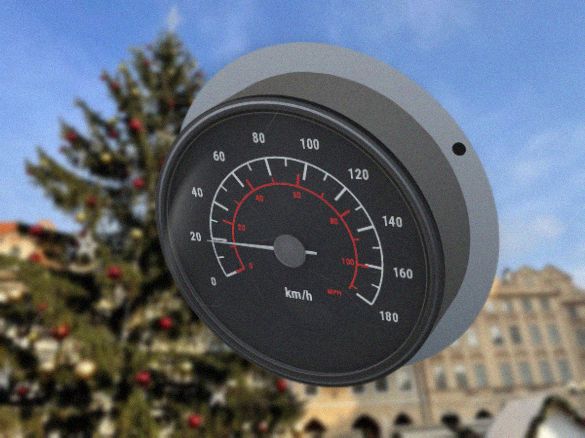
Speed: km/h 20
